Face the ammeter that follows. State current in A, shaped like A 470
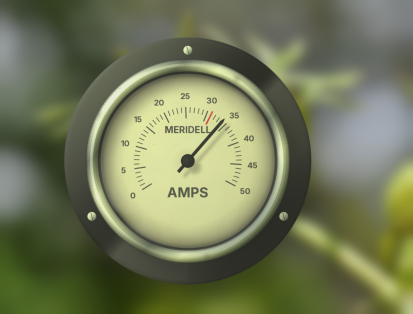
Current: A 34
